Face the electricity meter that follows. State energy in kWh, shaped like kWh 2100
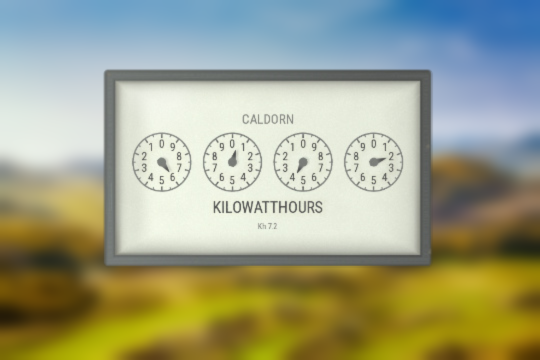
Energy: kWh 6042
